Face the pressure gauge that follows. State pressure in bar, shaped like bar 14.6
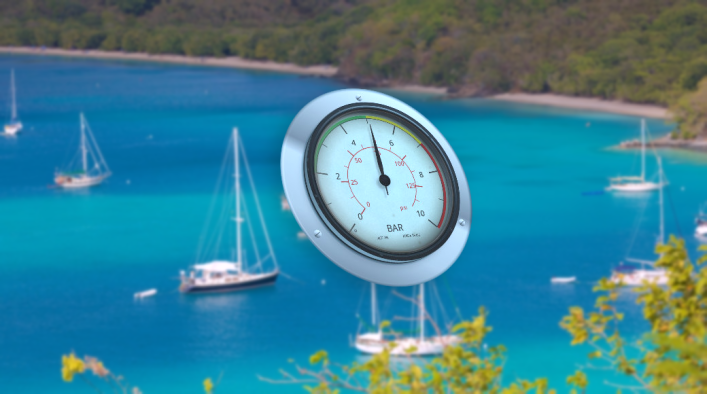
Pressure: bar 5
